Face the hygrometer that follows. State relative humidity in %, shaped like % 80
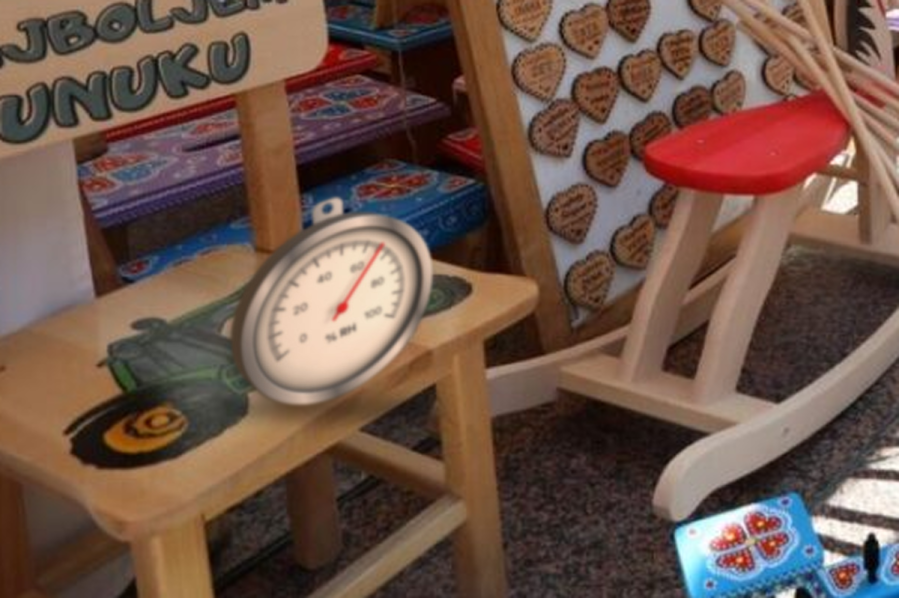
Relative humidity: % 65
